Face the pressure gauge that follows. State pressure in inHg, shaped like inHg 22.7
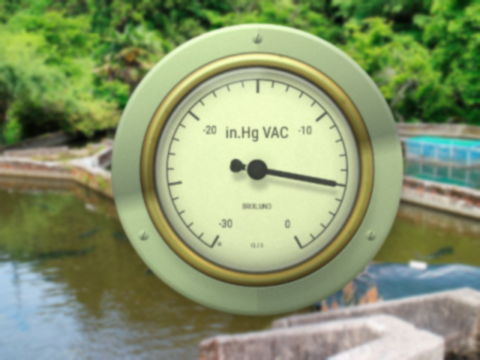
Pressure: inHg -5
